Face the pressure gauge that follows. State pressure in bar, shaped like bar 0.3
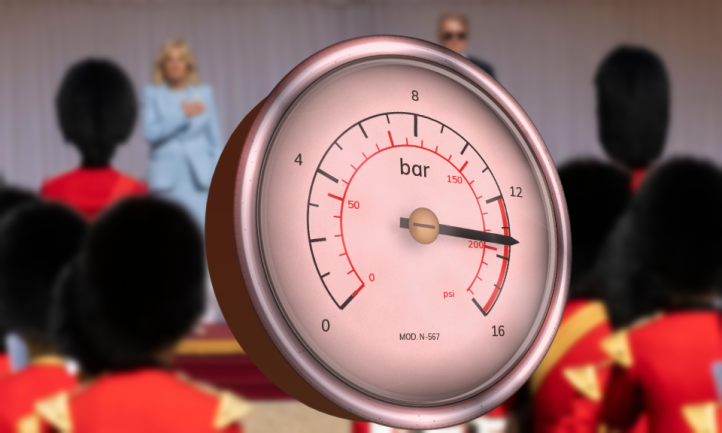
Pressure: bar 13.5
